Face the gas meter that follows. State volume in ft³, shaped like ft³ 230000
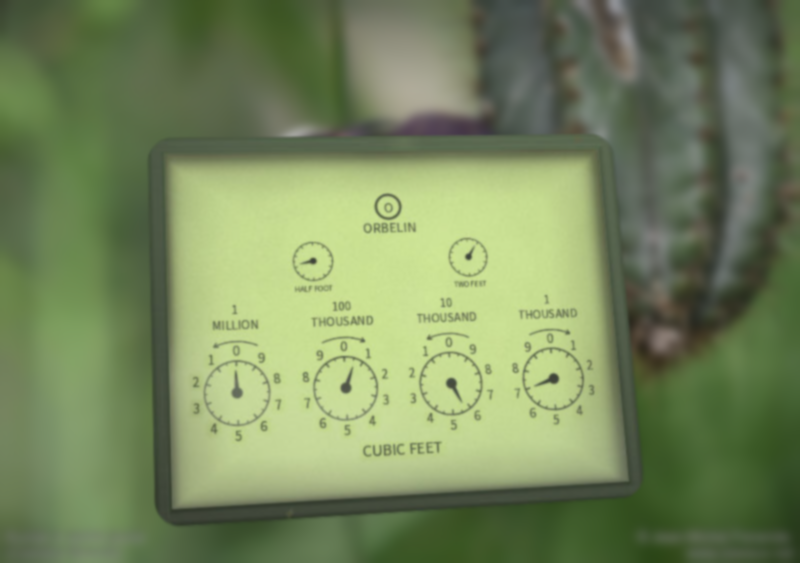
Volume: ft³ 5700
